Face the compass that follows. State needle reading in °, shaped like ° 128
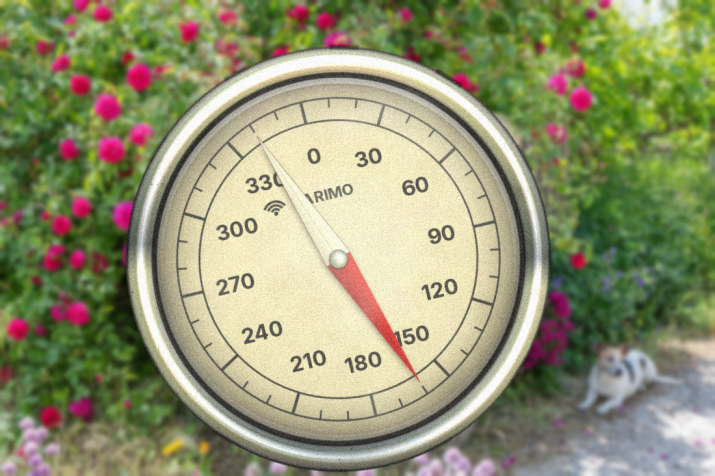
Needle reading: ° 160
